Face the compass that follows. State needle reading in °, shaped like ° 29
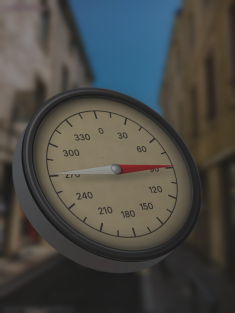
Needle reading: ° 90
